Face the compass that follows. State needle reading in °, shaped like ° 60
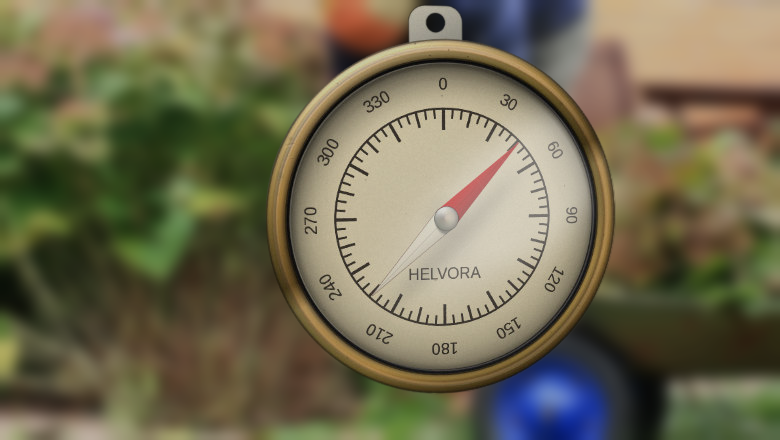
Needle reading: ° 45
